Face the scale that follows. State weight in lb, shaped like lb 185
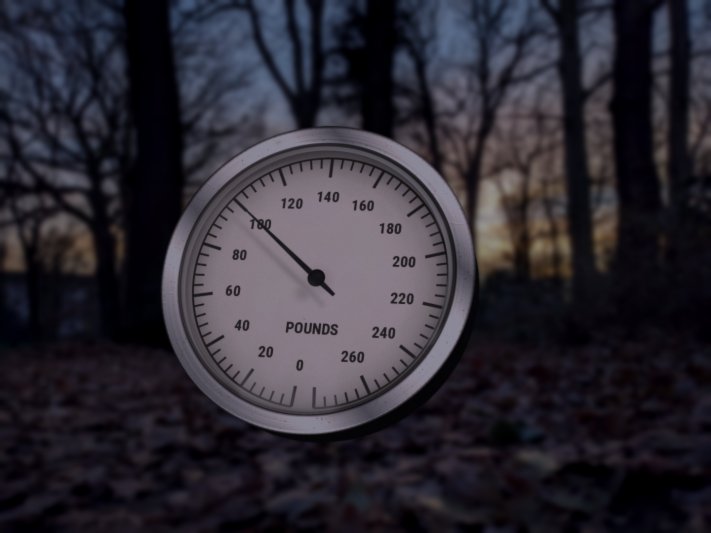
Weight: lb 100
